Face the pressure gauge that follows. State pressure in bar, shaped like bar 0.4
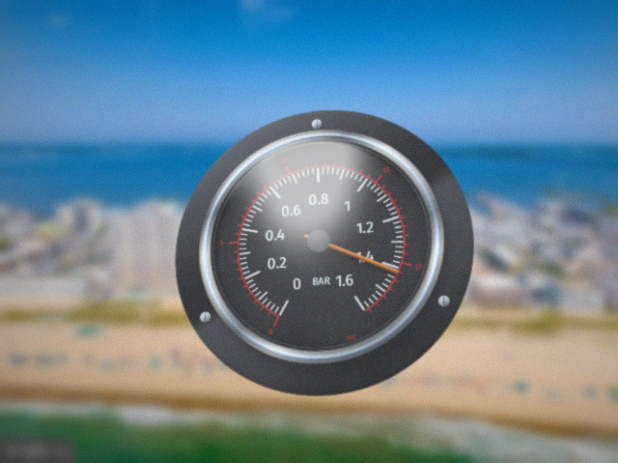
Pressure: bar 1.42
